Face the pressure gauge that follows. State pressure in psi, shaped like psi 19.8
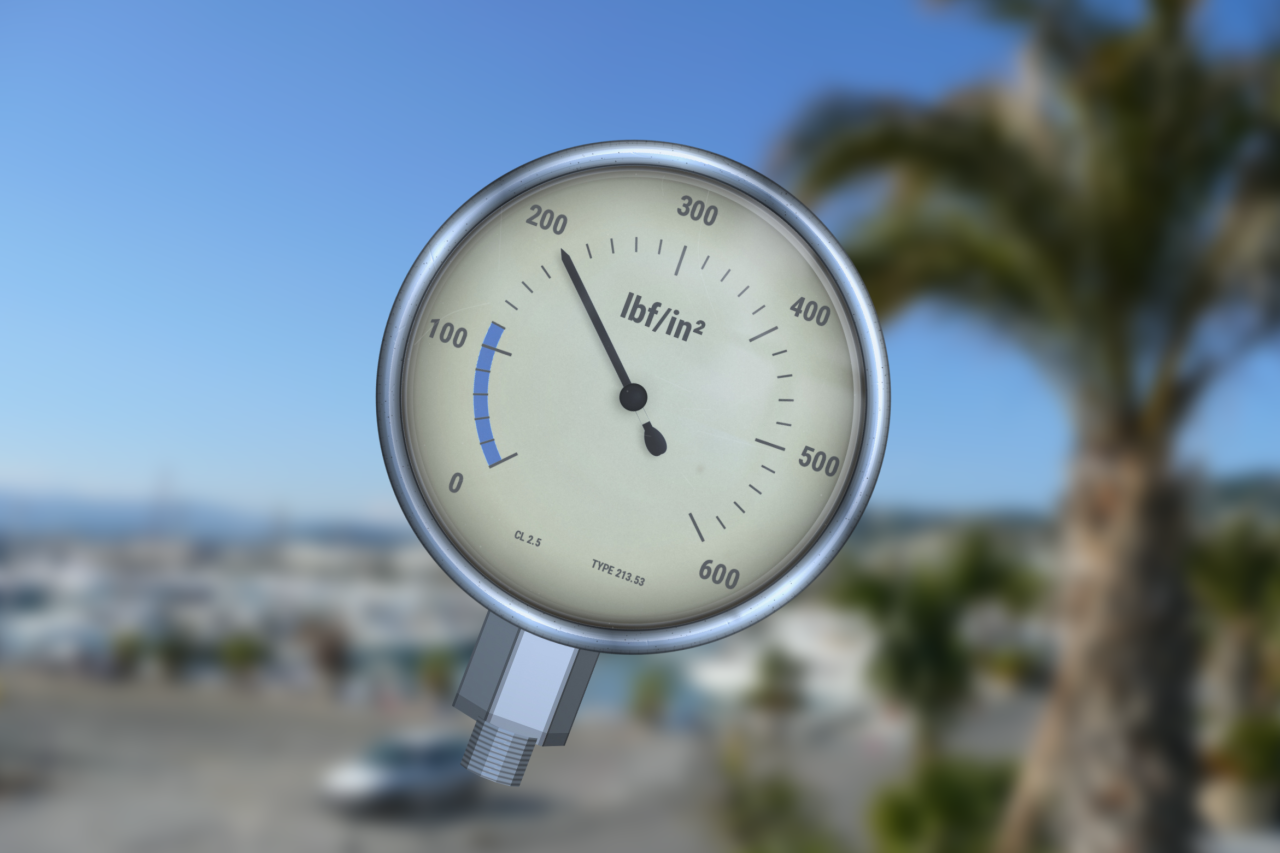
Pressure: psi 200
